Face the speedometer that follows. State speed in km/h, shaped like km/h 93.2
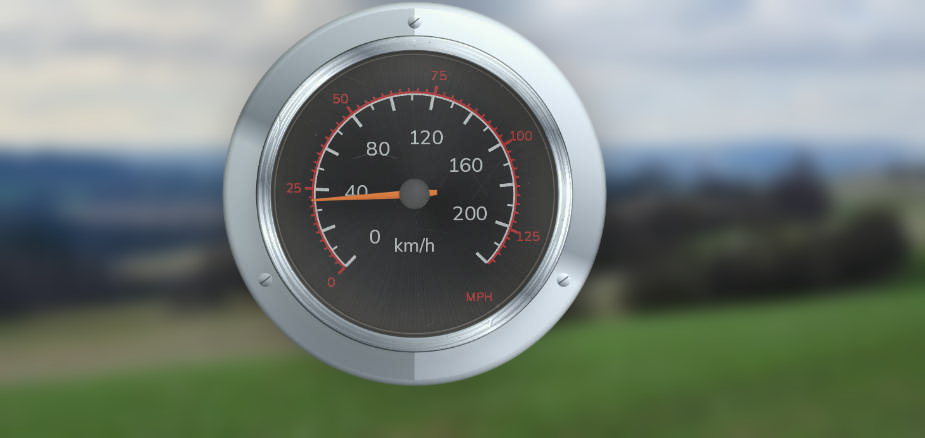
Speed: km/h 35
